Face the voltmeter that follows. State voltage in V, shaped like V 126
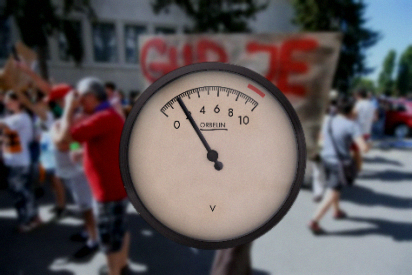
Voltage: V 2
